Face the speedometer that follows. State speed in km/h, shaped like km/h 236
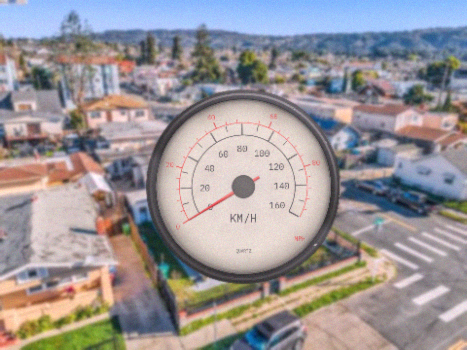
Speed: km/h 0
